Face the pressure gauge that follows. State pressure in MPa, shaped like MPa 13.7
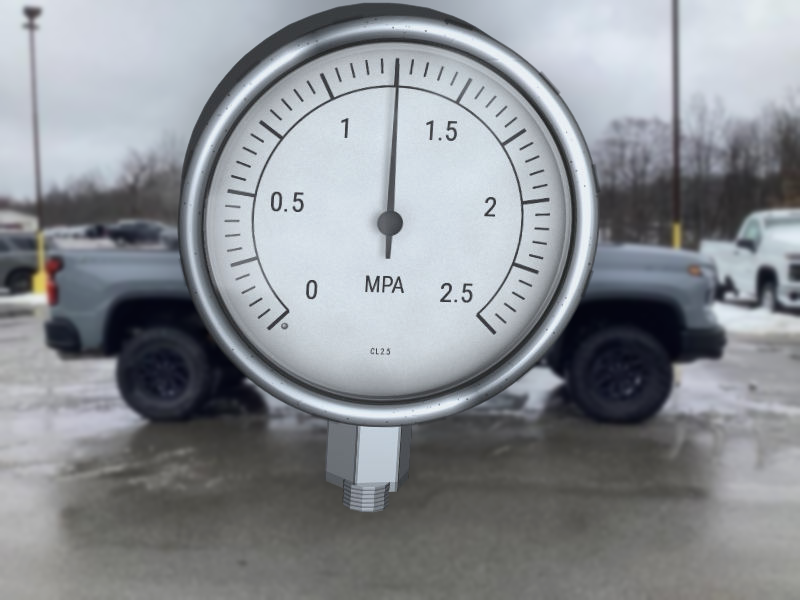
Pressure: MPa 1.25
